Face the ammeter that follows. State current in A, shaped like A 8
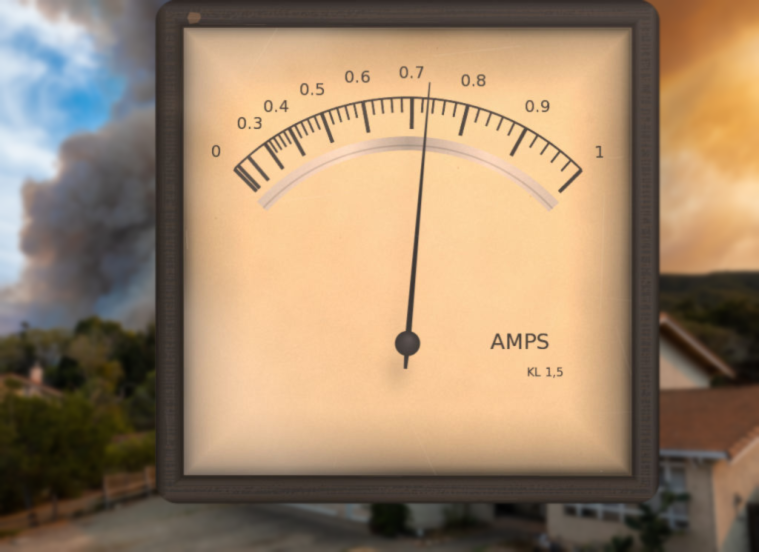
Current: A 0.73
